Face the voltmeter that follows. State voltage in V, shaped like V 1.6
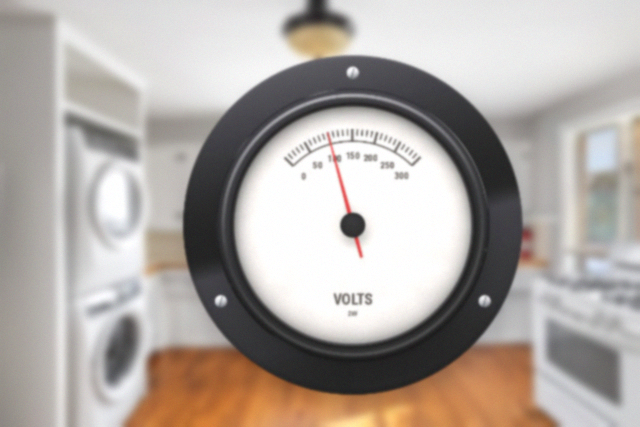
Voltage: V 100
